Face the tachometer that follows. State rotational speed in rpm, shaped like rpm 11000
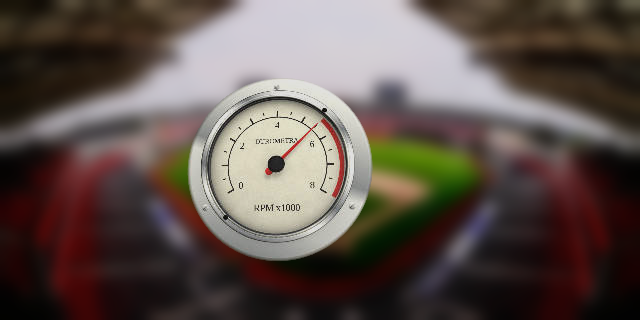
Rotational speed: rpm 5500
